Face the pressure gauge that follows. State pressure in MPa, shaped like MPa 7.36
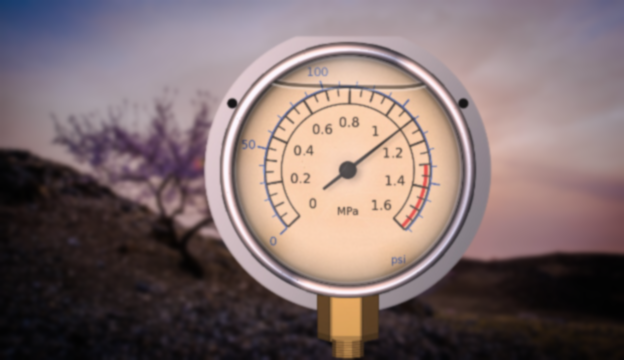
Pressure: MPa 1.1
